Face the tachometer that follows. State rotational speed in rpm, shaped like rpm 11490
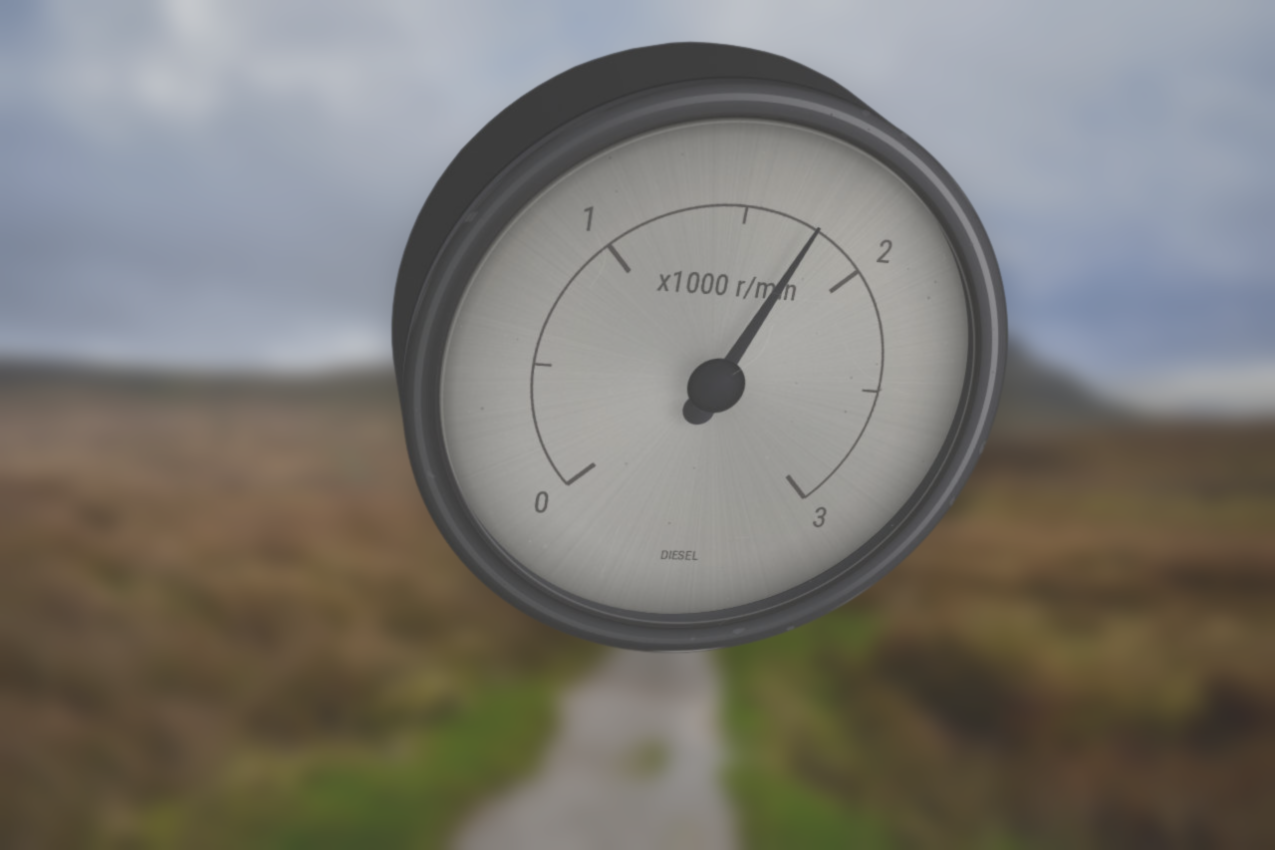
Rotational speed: rpm 1750
